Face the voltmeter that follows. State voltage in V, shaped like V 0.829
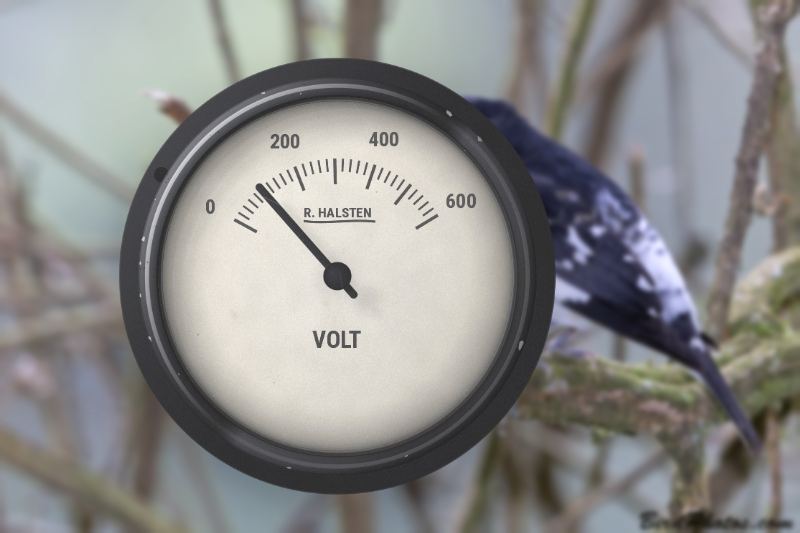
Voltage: V 100
